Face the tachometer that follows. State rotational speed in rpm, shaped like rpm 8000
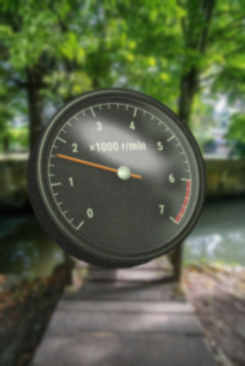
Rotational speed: rpm 1600
